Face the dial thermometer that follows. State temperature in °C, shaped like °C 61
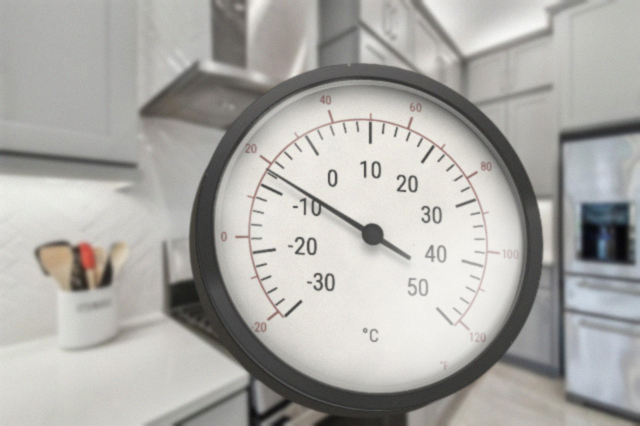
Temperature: °C -8
